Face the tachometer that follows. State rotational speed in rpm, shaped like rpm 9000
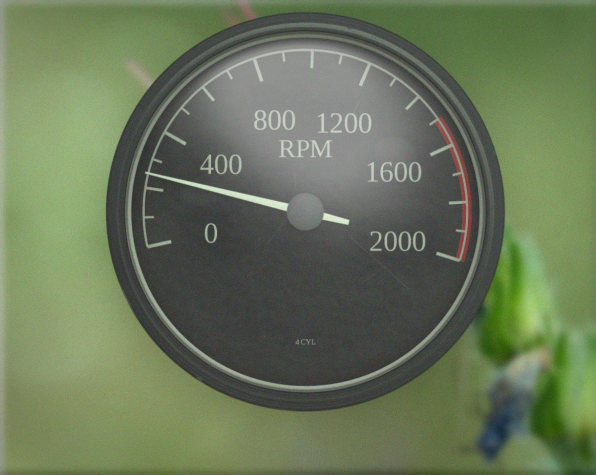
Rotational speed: rpm 250
